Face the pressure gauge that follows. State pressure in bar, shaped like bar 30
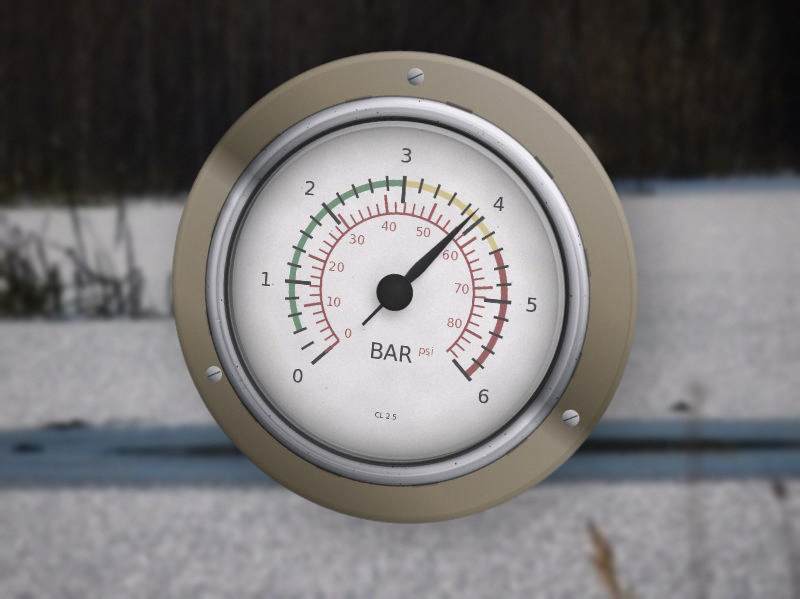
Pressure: bar 3.9
